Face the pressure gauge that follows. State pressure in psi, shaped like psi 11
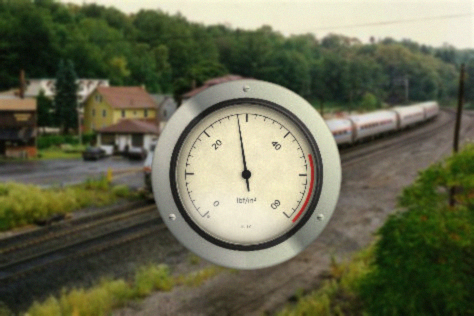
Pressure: psi 28
